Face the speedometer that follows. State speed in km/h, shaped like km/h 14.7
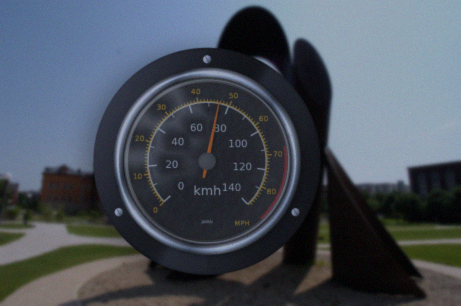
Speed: km/h 75
